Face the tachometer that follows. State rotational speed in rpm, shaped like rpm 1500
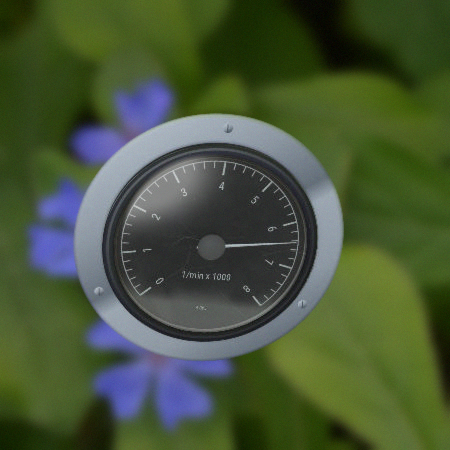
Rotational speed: rpm 6400
